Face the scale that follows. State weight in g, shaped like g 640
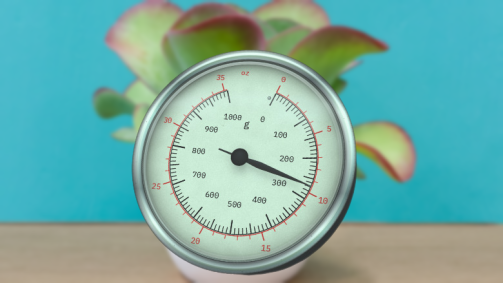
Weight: g 270
